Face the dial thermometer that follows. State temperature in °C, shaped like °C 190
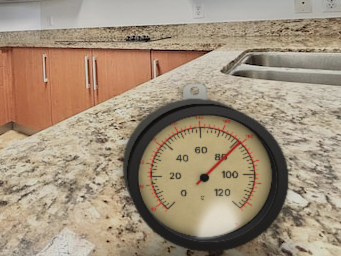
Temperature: °C 80
